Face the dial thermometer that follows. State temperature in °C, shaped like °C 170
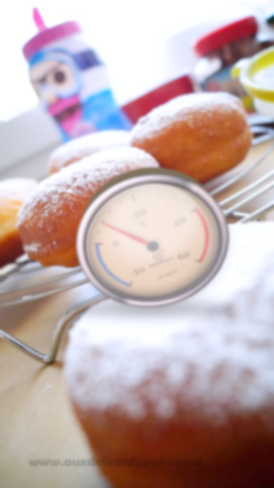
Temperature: °C 8
